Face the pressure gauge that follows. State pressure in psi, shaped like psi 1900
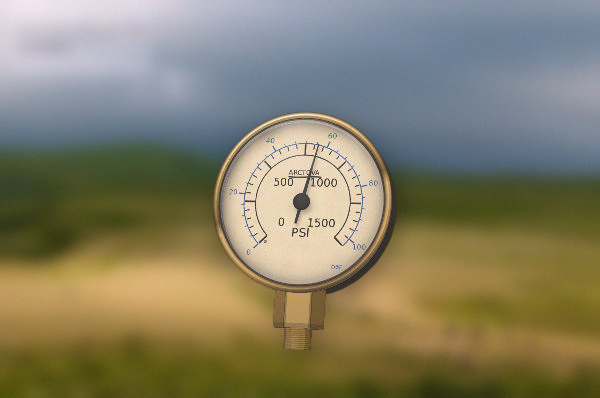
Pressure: psi 825
